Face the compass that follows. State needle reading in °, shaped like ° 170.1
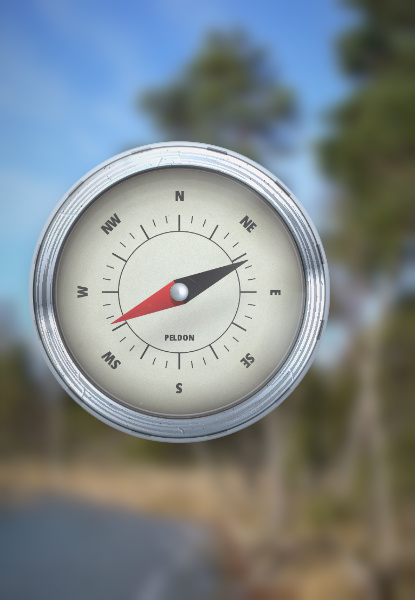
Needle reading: ° 245
